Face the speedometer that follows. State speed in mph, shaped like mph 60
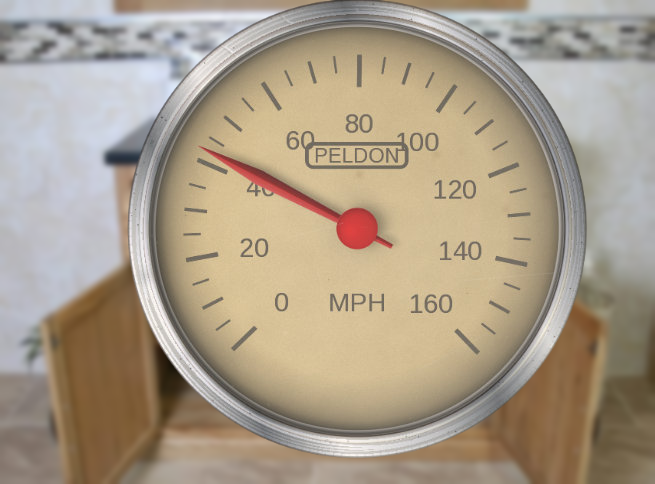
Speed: mph 42.5
